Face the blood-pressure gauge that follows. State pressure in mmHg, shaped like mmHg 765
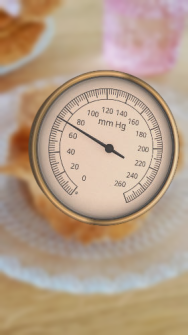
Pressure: mmHg 70
